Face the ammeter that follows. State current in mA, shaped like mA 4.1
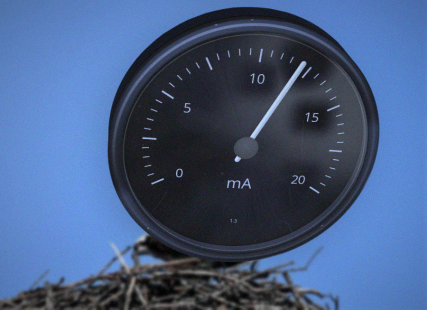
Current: mA 12
